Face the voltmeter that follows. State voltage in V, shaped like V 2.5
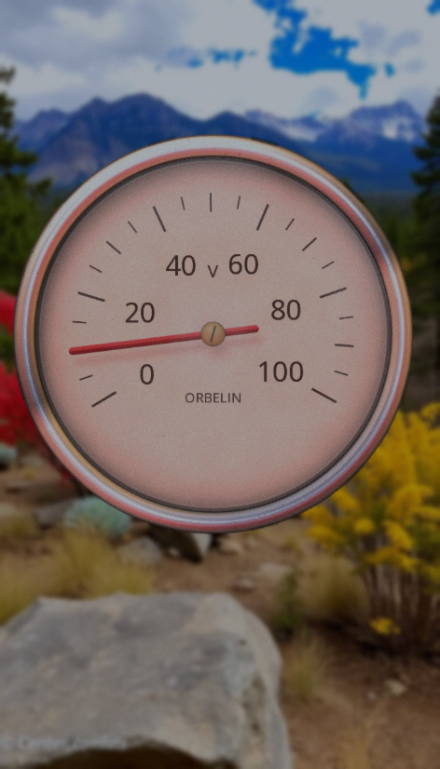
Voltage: V 10
